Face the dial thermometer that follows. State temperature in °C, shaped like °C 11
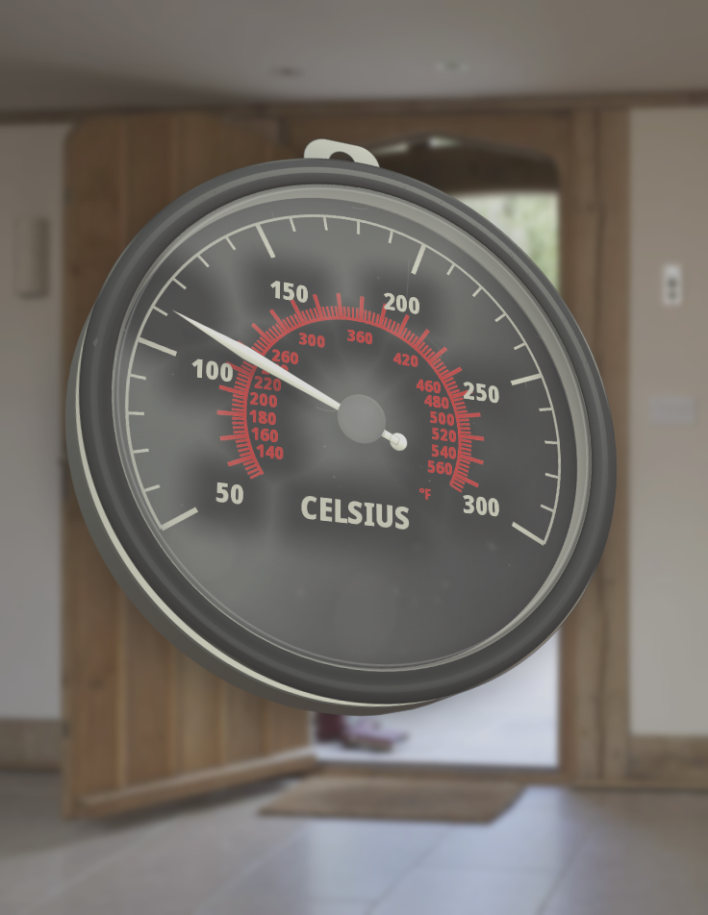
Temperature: °C 110
